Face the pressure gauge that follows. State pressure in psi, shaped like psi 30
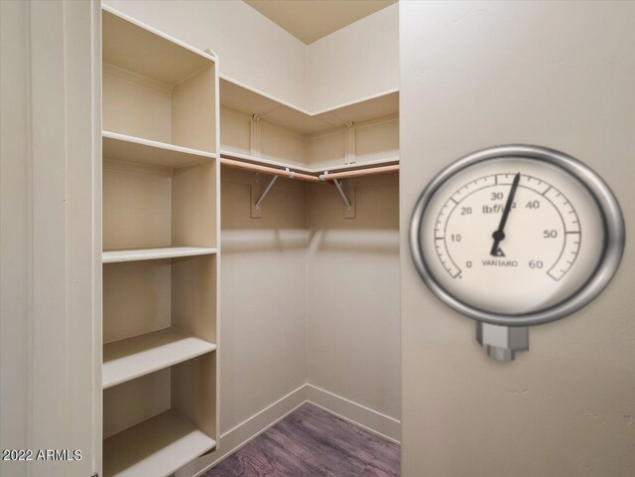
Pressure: psi 34
